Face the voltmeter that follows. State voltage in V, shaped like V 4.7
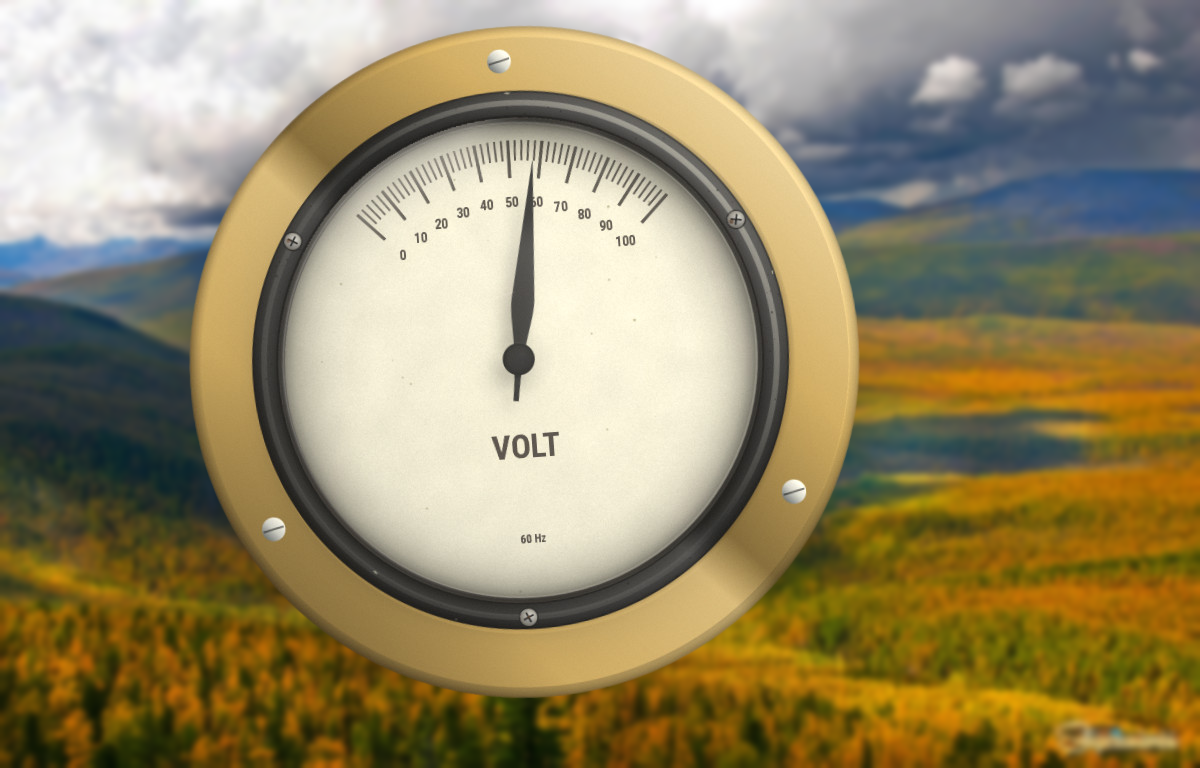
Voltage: V 58
